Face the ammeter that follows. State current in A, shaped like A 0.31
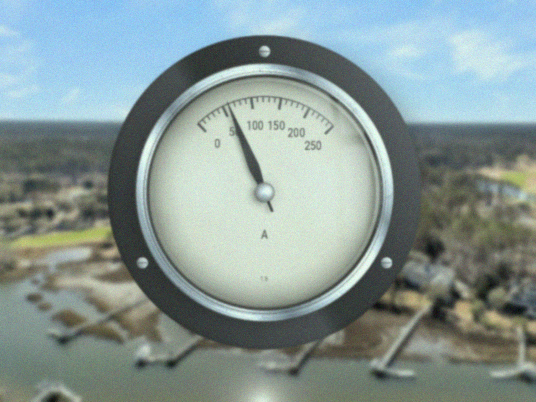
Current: A 60
